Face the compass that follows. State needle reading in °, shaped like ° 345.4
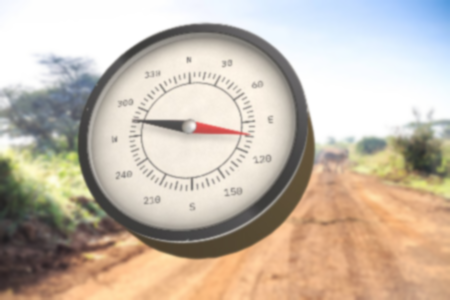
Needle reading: ° 105
